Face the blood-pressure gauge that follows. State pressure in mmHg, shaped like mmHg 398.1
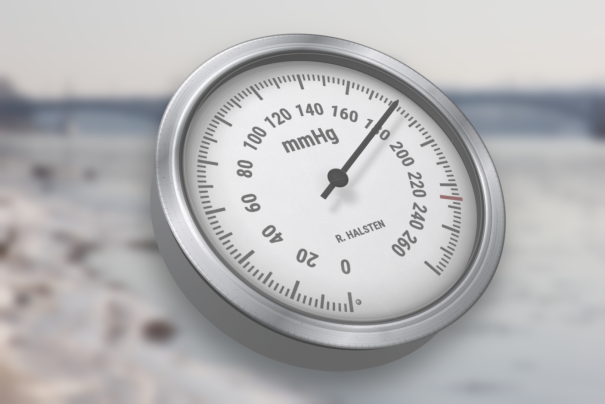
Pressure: mmHg 180
